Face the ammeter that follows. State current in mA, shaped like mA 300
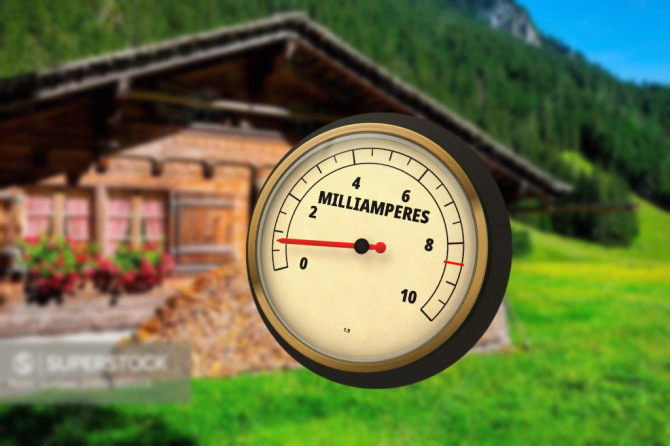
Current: mA 0.75
